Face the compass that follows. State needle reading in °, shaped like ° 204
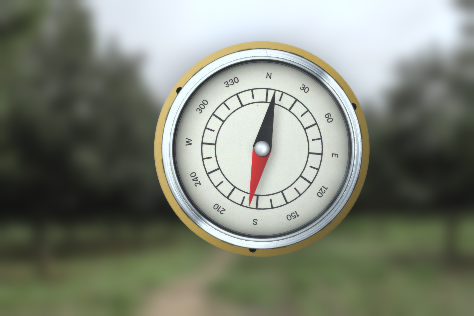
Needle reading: ° 187.5
